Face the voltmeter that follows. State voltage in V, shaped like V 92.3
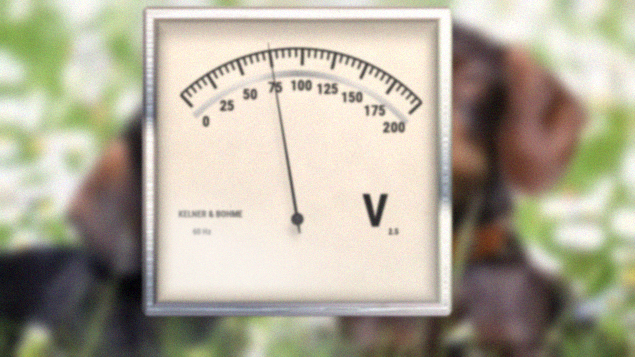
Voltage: V 75
